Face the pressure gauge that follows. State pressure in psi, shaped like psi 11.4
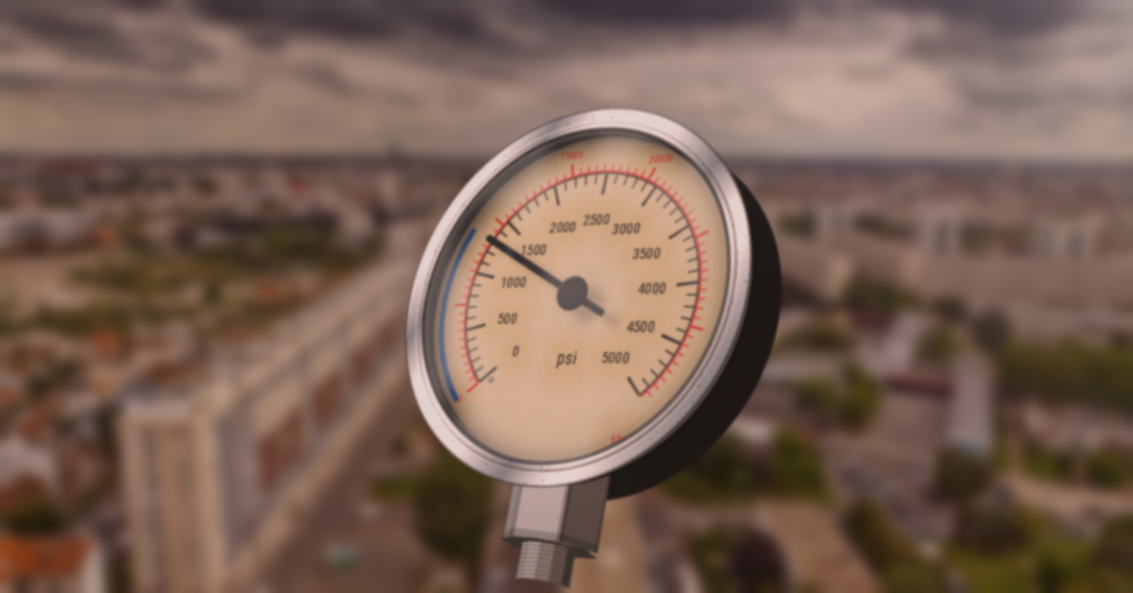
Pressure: psi 1300
